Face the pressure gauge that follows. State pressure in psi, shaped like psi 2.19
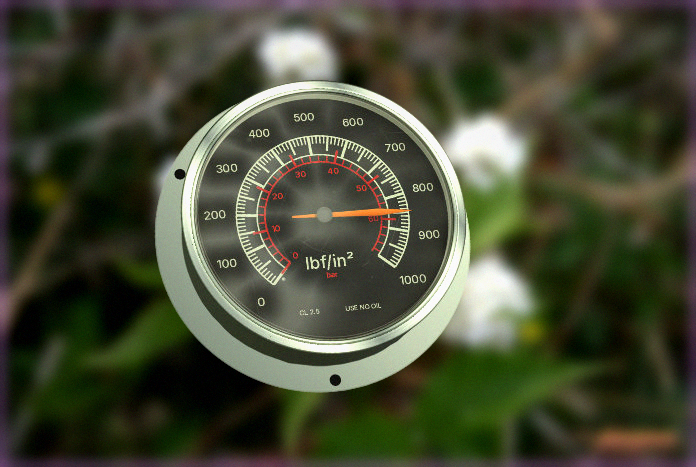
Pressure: psi 850
